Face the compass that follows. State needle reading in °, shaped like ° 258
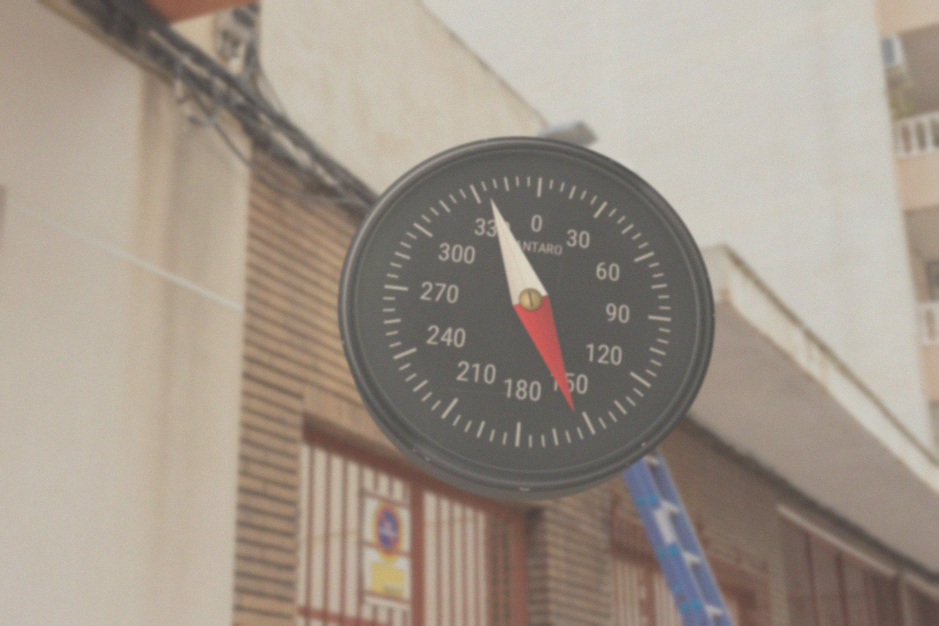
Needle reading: ° 155
